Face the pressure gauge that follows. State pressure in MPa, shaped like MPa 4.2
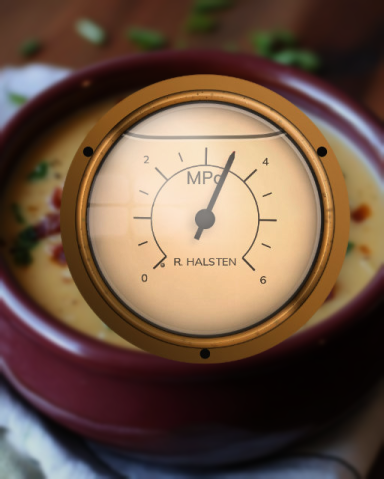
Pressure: MPa 3.5
